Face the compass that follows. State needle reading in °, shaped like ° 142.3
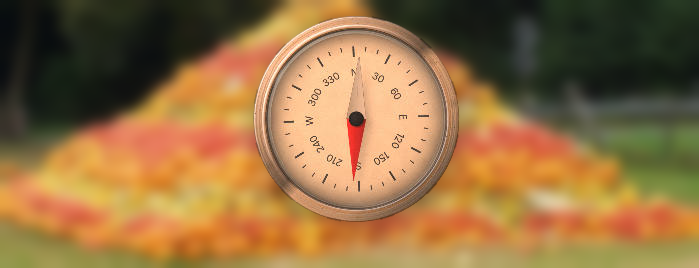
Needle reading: ° 185
